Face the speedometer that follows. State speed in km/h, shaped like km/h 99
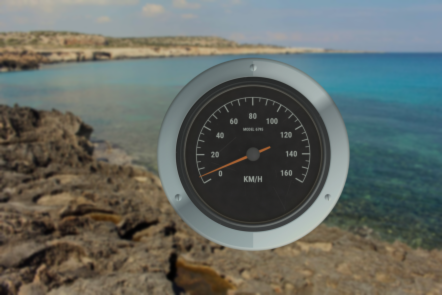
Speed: km/h 5
